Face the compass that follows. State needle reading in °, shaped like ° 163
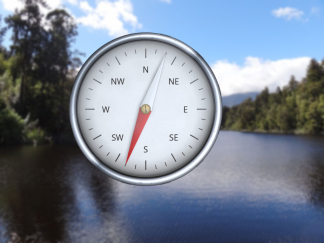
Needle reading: ° 200
